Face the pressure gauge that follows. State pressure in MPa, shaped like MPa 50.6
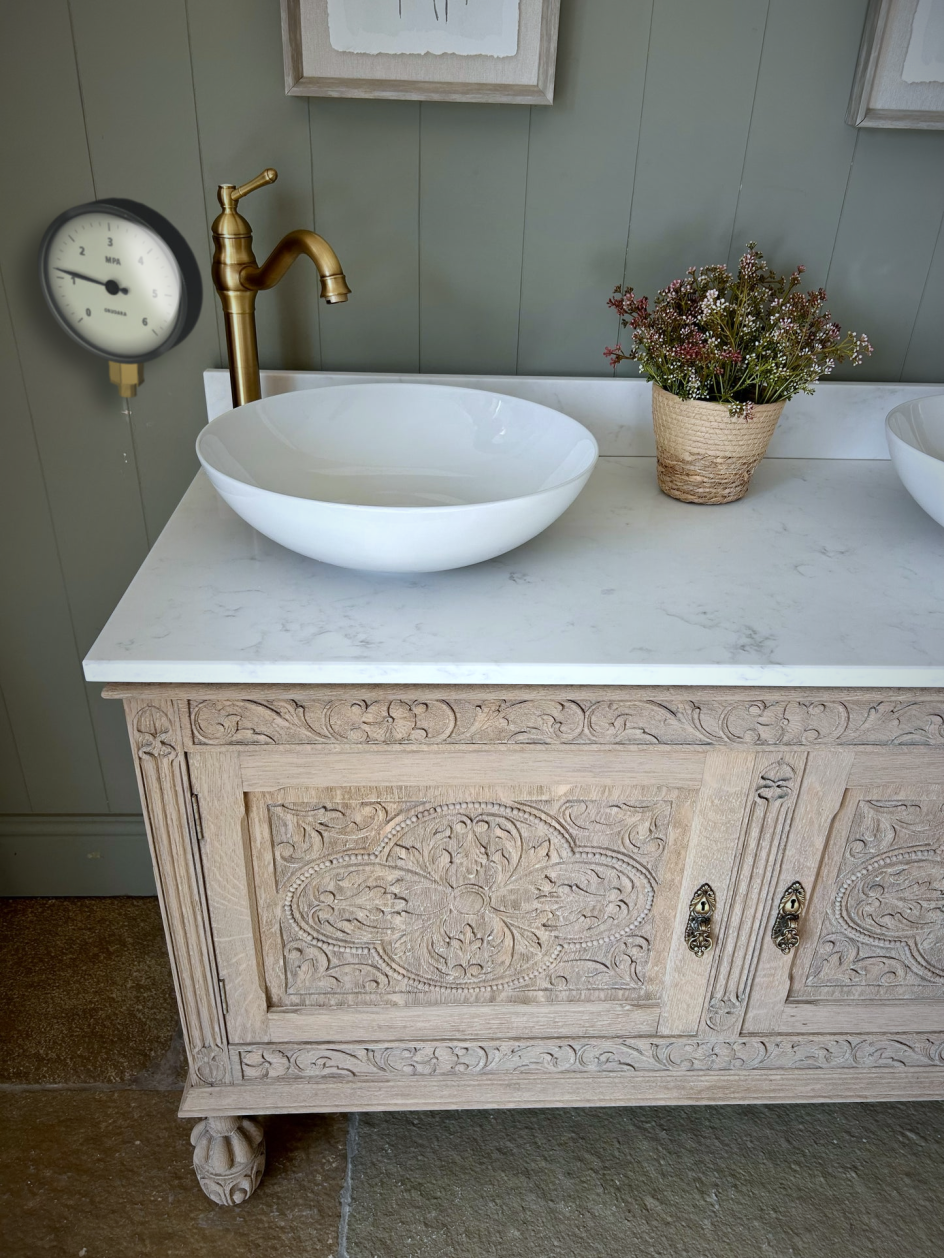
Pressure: MPa 1.2
